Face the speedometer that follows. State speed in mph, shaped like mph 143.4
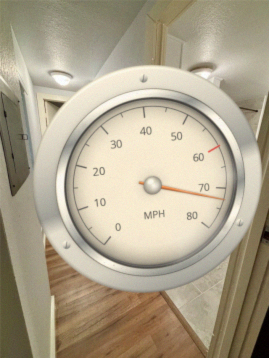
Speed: mph 72.5
